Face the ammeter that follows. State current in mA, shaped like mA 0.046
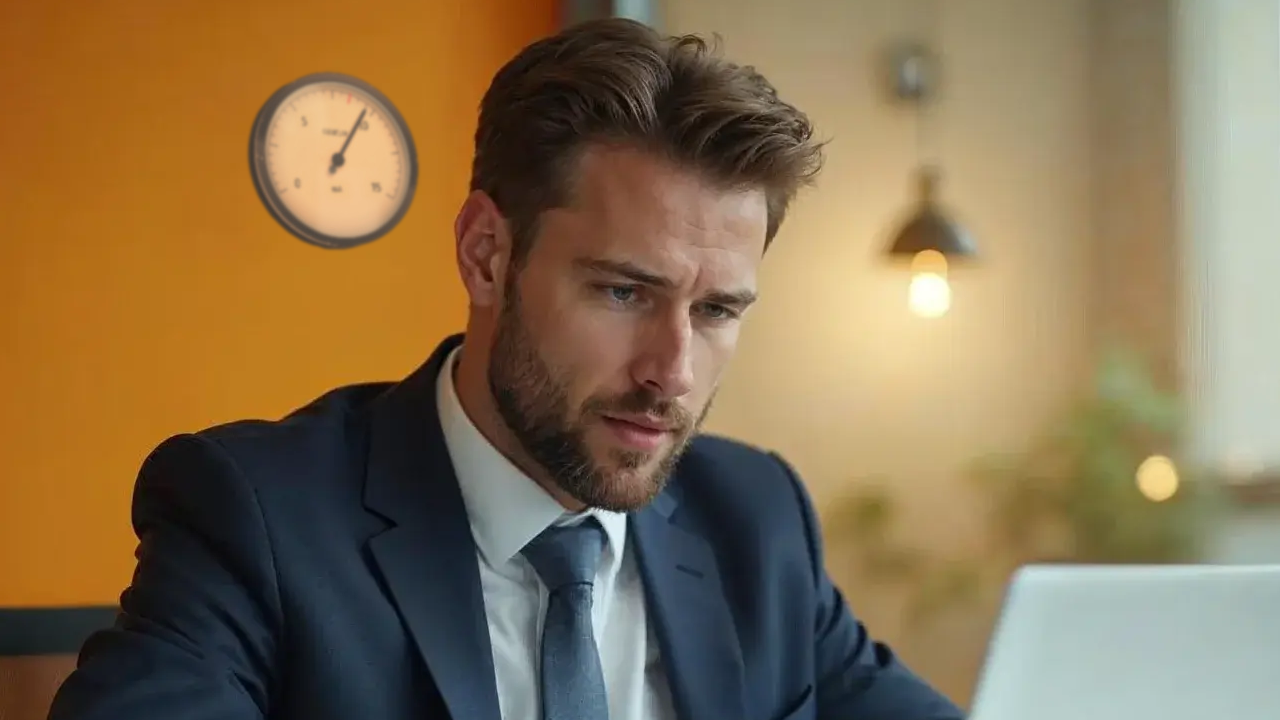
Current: mA 9.5
